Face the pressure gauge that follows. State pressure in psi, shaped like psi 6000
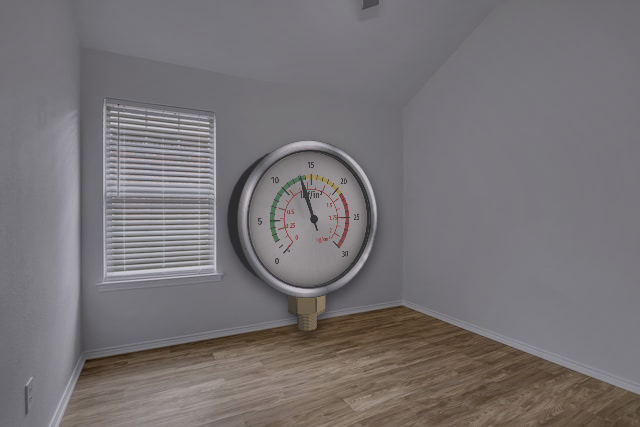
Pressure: psi 13
